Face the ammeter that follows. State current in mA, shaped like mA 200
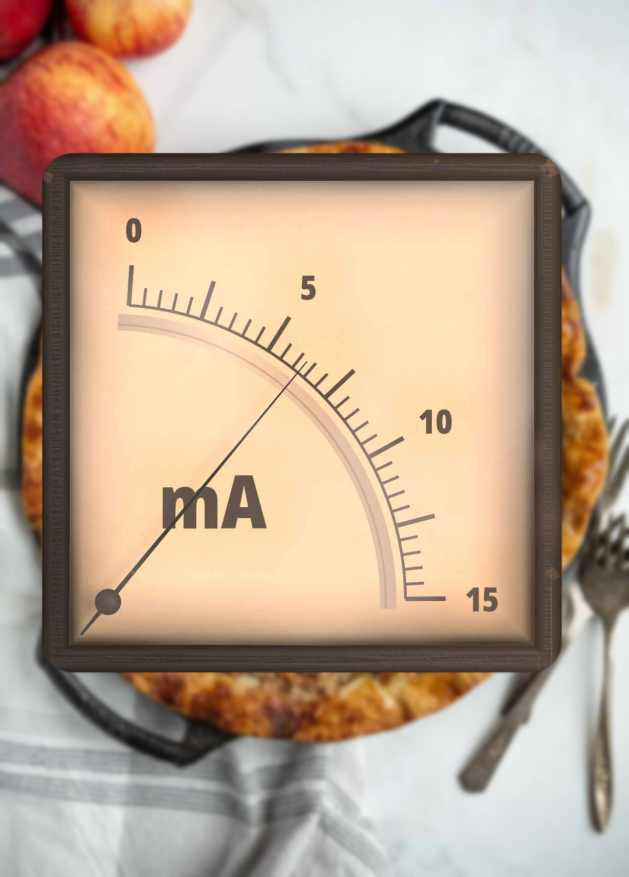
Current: mA 6.25
